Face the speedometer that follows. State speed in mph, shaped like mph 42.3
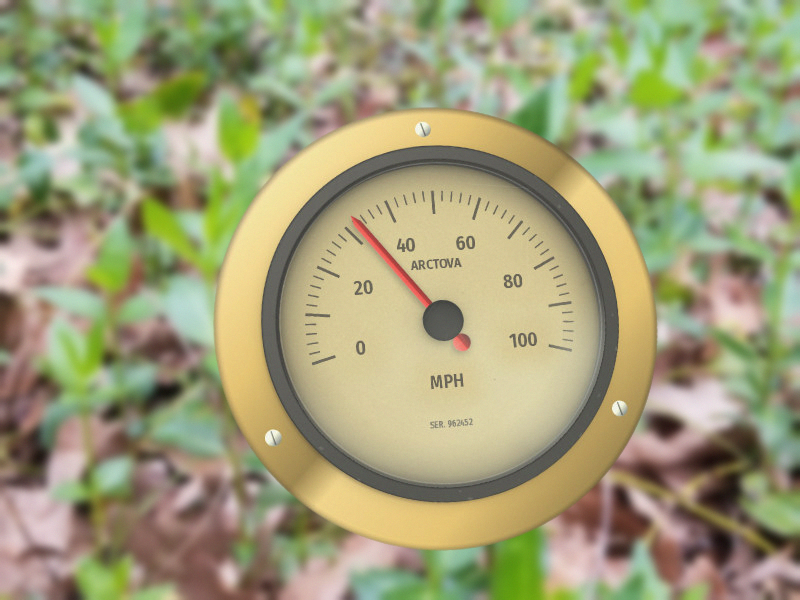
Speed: mph 32
